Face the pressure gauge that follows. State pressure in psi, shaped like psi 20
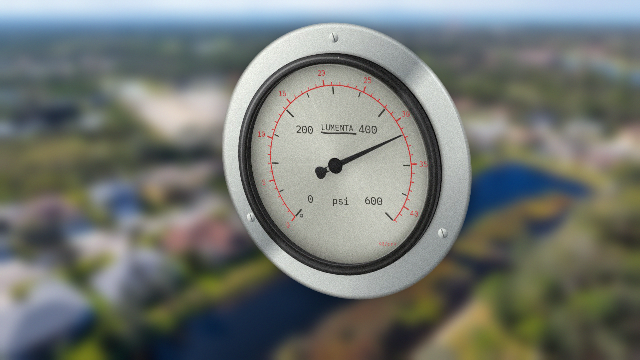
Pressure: psi 450
